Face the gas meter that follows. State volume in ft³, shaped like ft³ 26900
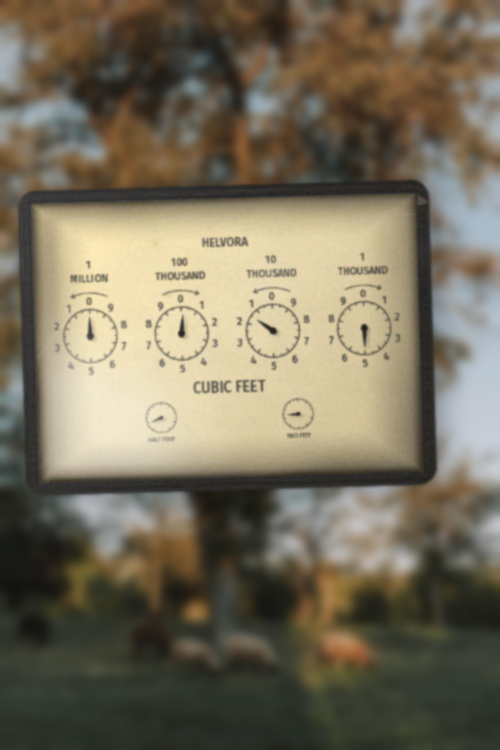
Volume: ft³ 1500
